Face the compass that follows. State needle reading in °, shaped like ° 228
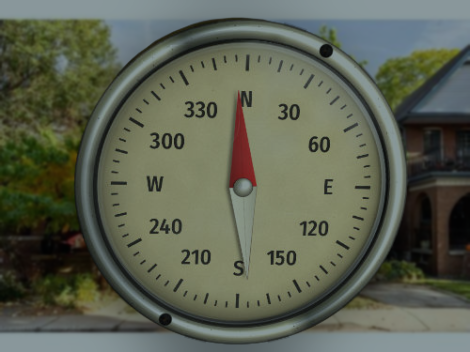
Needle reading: ° 355
